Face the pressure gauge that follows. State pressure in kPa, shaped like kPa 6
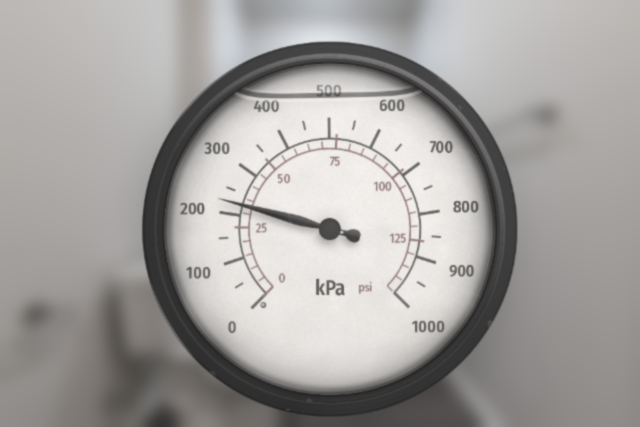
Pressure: kPa 225
